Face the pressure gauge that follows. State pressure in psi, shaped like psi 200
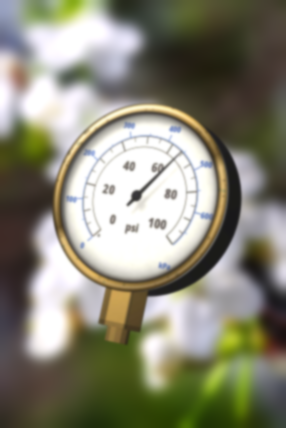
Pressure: psi 65
